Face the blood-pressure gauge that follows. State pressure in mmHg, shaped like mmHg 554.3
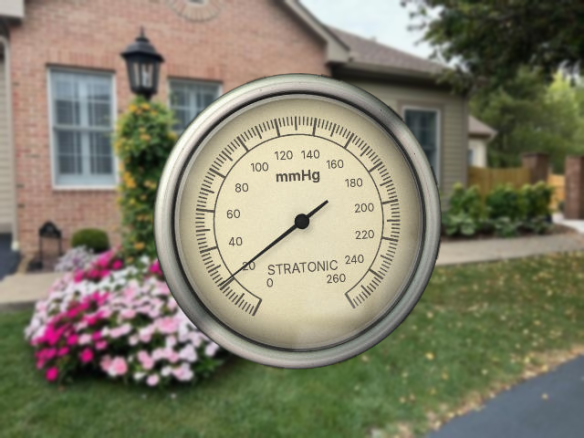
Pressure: mmHg 22
